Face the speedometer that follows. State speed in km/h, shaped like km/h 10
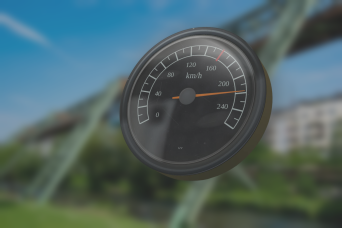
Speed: km/h 220
